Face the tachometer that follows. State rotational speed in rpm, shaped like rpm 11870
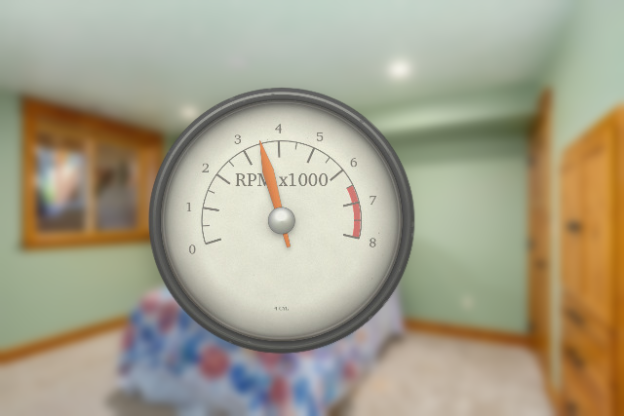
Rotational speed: rpm 3500
